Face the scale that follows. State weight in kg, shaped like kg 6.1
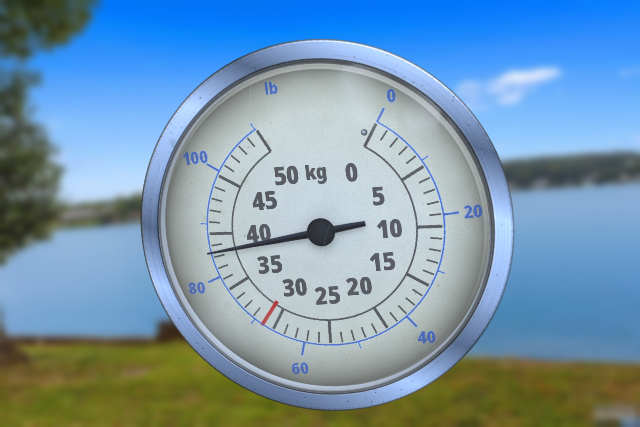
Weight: kg 38.5
